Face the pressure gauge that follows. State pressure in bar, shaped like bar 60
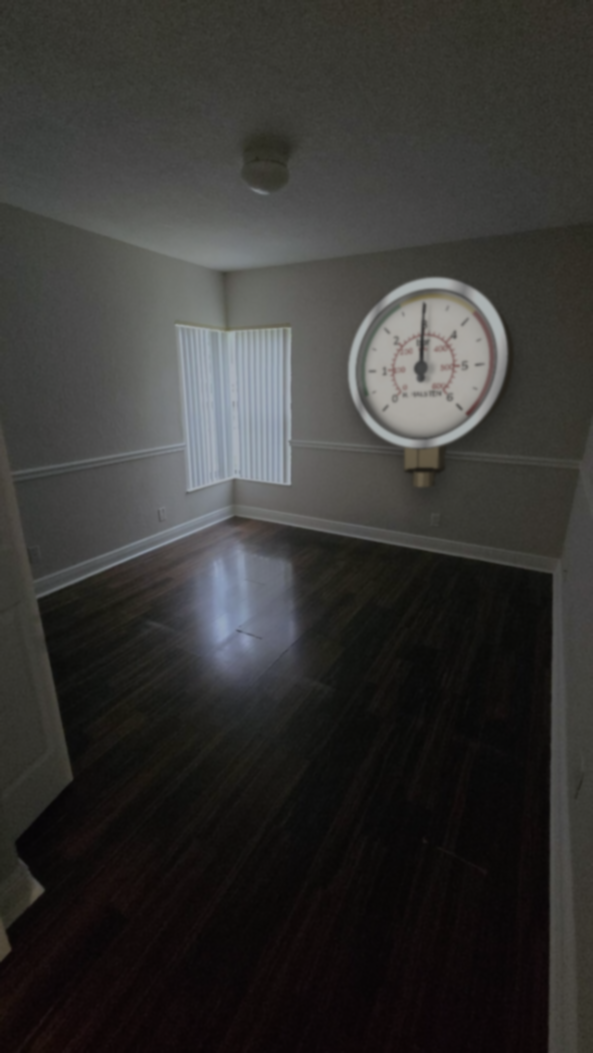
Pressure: bar 3
